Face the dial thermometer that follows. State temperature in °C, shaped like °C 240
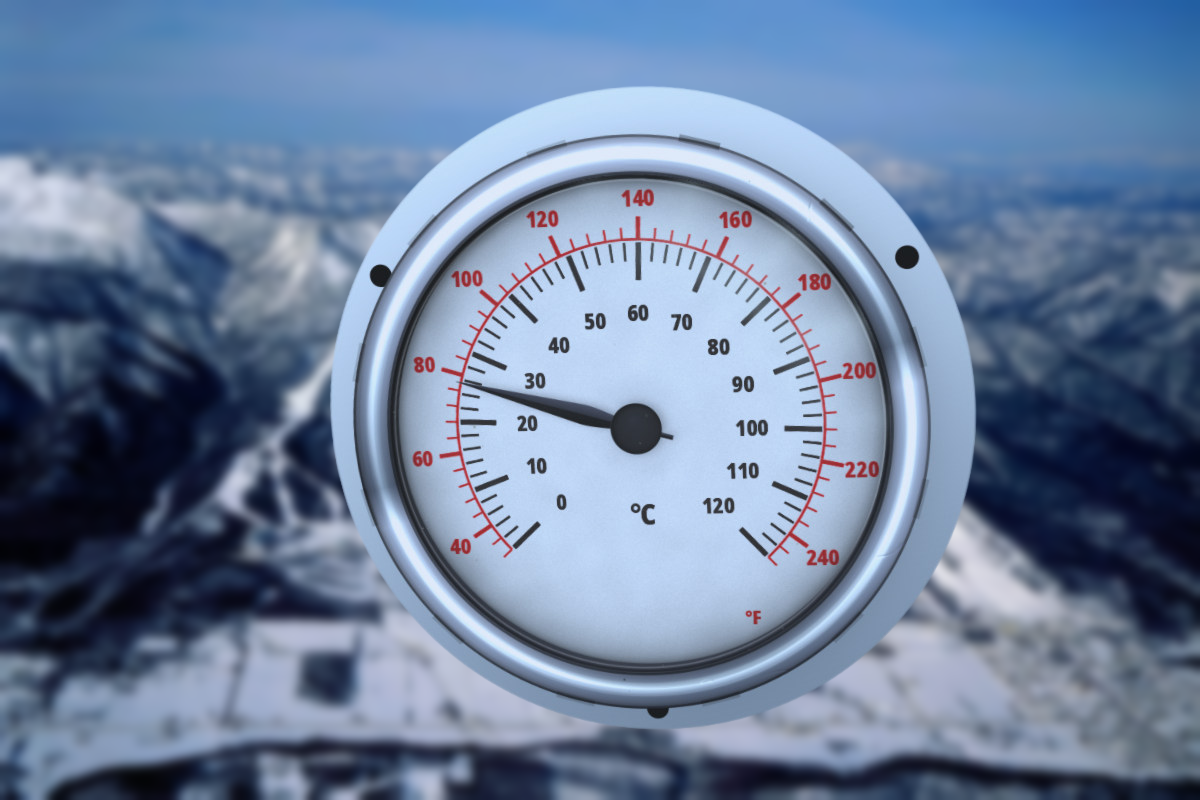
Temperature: °C 26
